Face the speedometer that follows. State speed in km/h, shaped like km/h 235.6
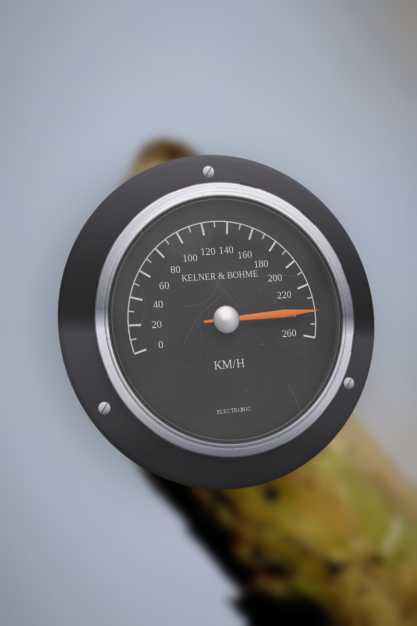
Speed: km/h 240
